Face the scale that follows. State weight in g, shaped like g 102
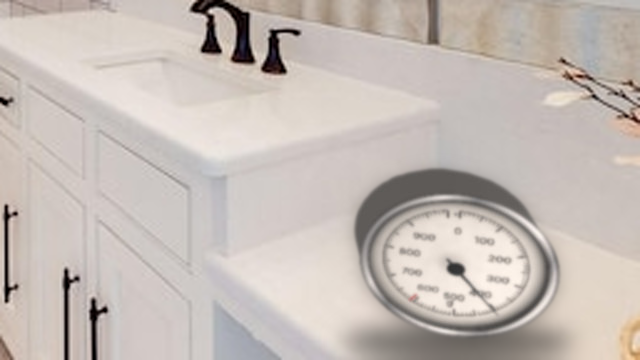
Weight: g 400
